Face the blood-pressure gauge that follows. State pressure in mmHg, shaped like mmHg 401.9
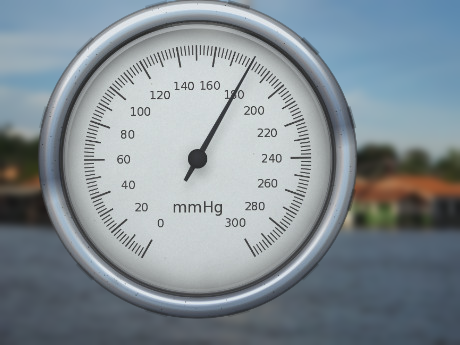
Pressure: mmHg 180
